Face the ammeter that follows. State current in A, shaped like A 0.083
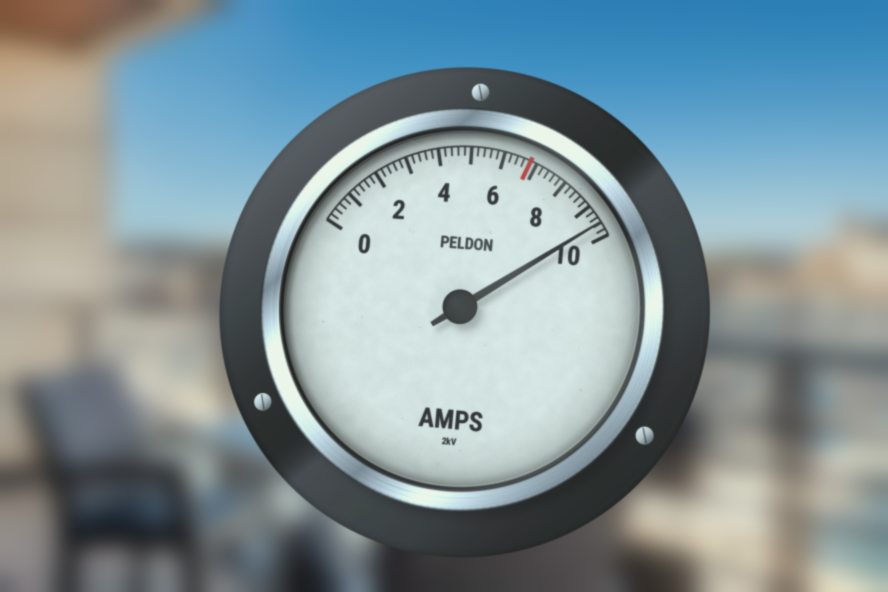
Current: A 9.6
